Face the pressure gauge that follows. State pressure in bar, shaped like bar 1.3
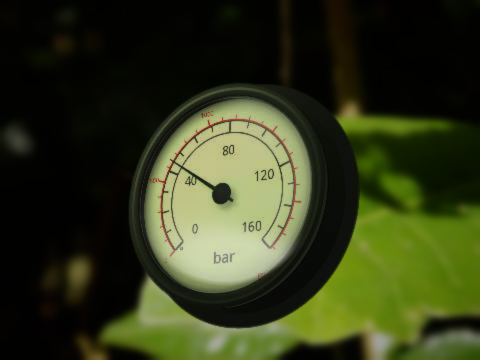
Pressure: bar 45
